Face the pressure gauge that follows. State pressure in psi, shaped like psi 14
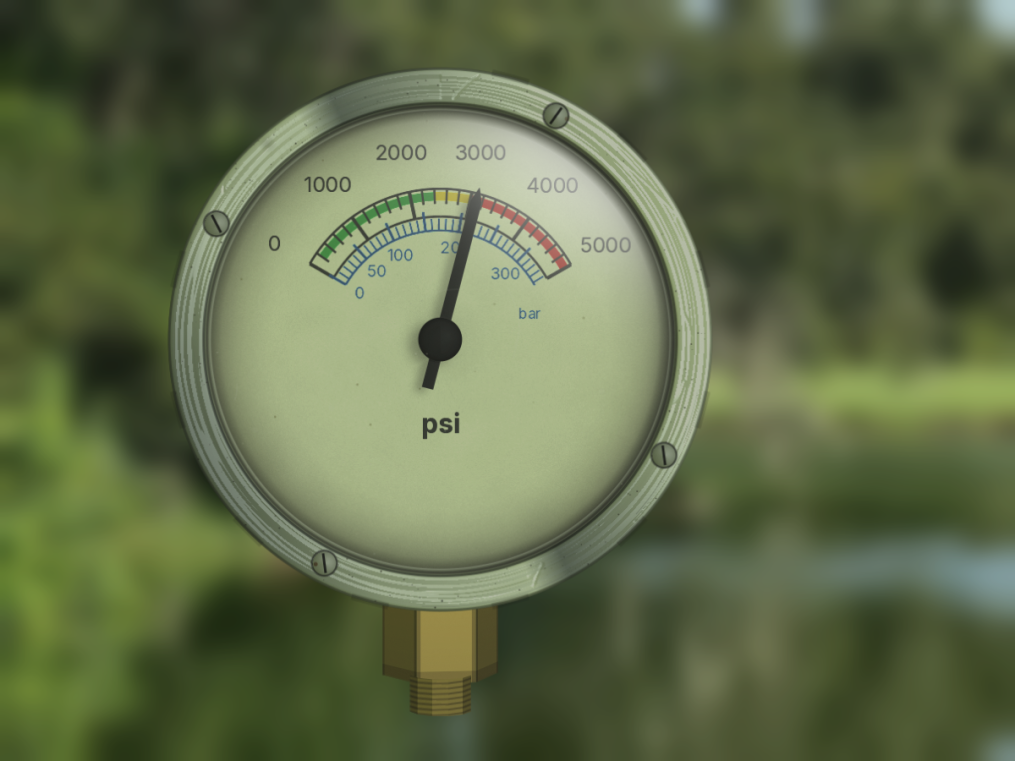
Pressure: psi 3100
